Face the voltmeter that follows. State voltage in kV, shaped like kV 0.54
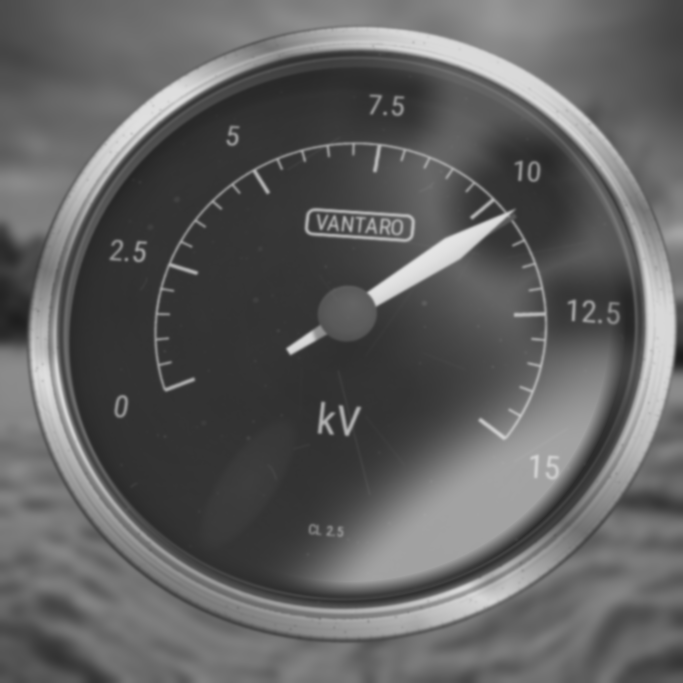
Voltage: kV 10.5
